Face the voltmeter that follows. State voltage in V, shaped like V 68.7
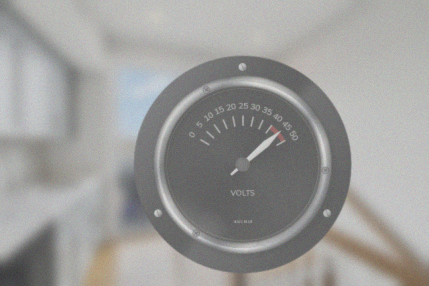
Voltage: V 45
